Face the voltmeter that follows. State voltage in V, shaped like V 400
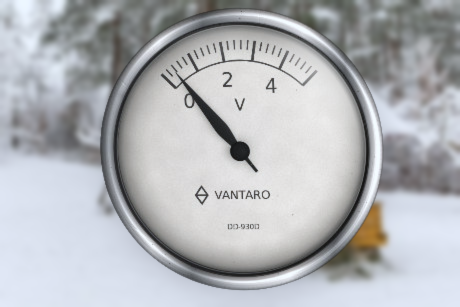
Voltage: V 0.4
